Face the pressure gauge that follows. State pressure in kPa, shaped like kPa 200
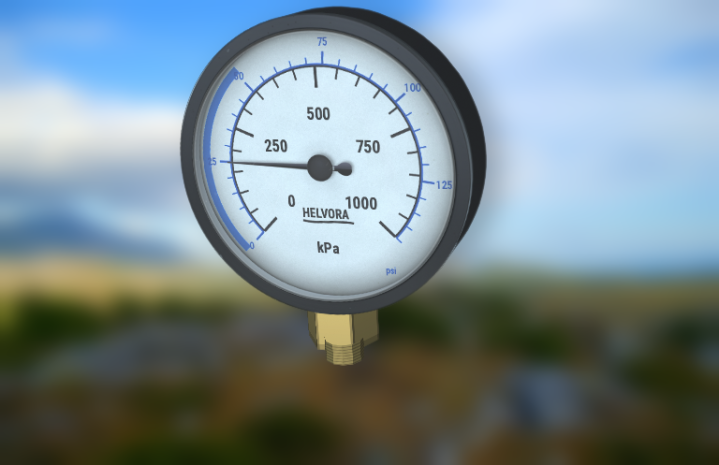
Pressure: kPa 175
